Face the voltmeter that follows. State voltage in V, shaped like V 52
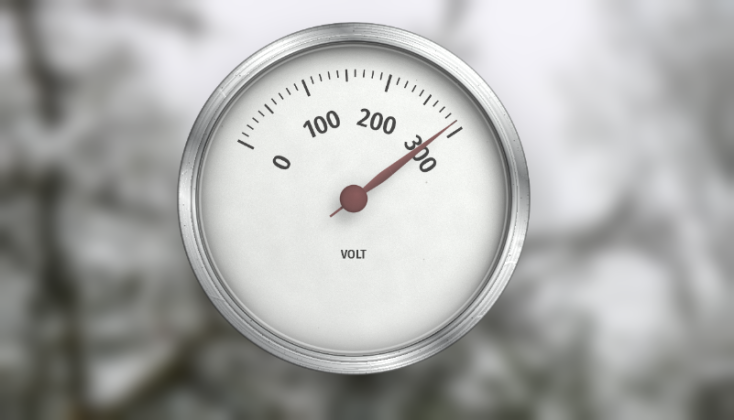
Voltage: V 290
